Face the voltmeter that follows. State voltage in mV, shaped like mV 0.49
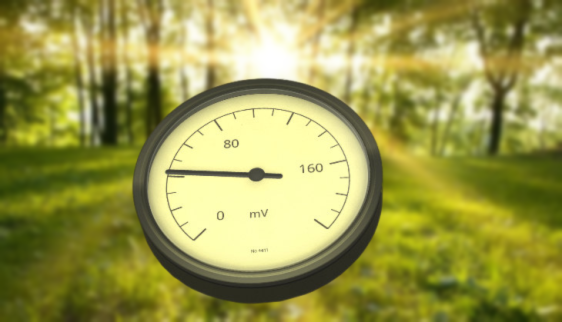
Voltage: mV 40
